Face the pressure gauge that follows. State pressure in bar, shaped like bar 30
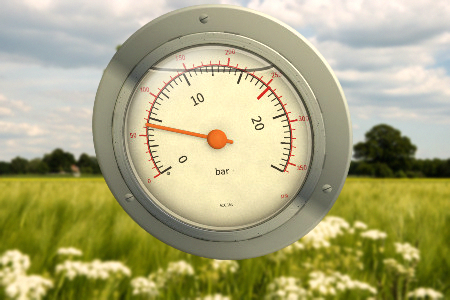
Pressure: bar 4.5
